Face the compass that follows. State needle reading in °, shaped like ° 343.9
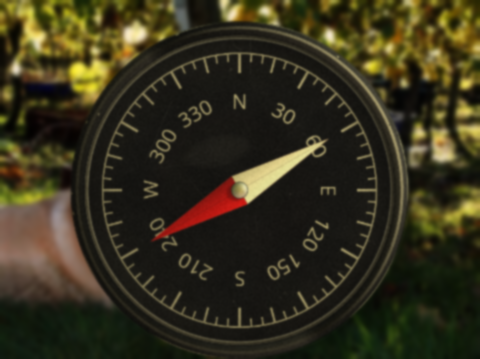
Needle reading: ° 240
